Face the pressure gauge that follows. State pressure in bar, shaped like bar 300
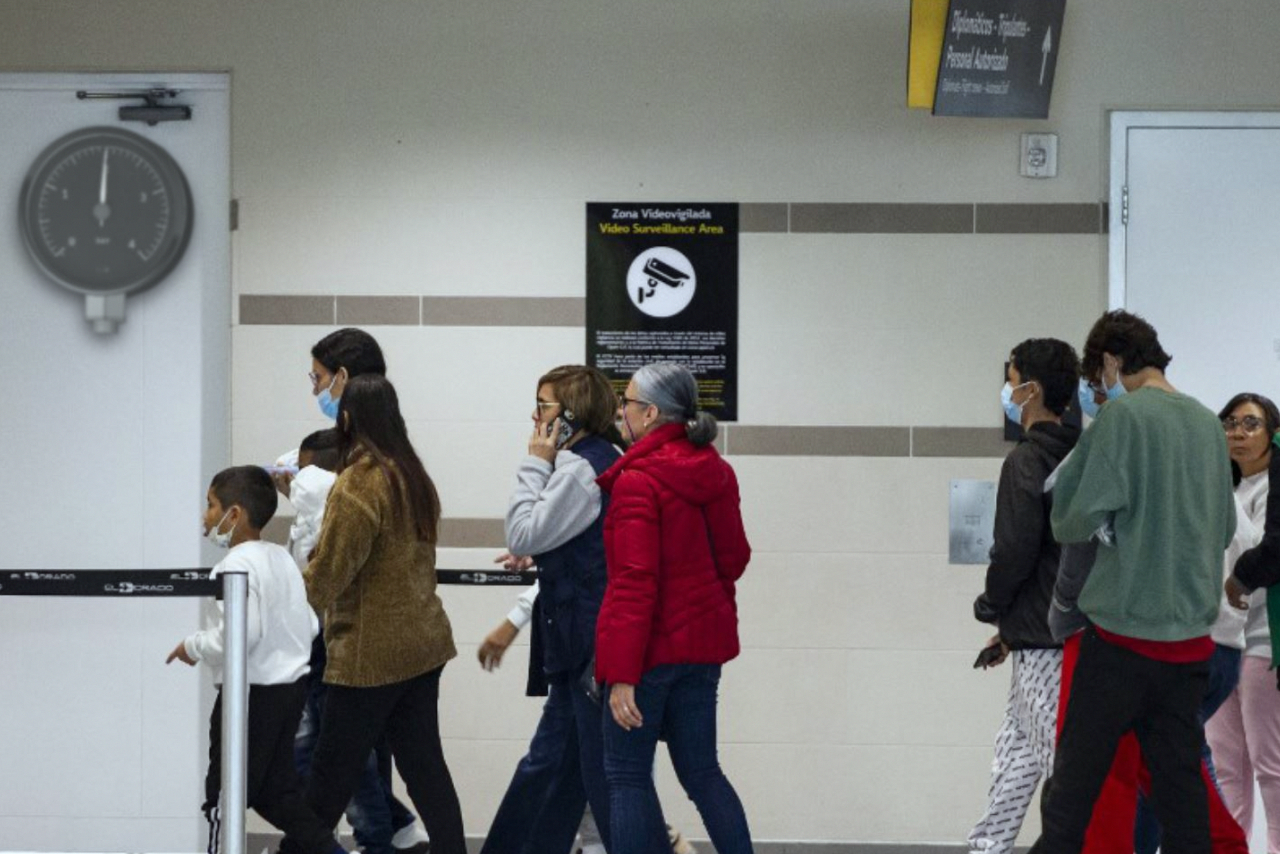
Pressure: bar 2
